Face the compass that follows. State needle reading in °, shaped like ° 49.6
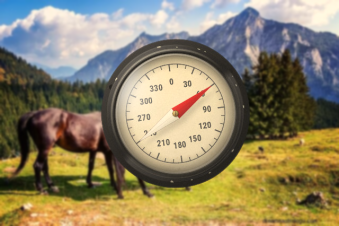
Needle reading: ° 60
